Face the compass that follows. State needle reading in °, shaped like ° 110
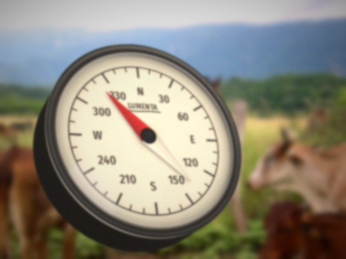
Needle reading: ° 320
